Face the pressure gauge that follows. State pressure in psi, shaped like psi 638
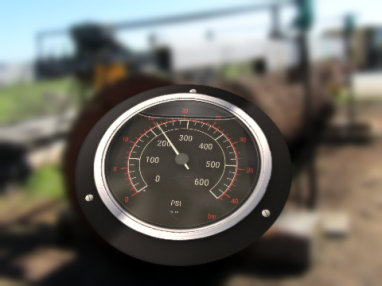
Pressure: psi 220
